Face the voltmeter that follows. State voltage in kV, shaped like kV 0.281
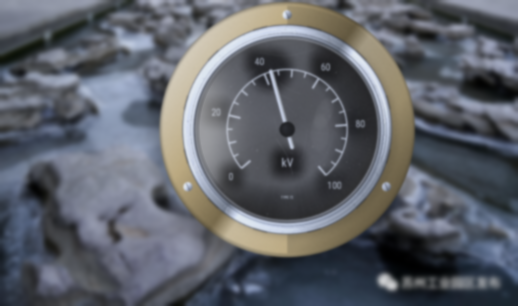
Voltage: kV 42.5
